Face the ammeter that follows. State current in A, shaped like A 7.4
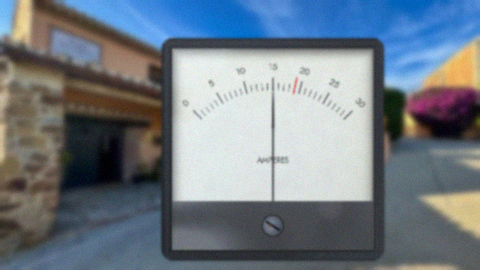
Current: A 15
